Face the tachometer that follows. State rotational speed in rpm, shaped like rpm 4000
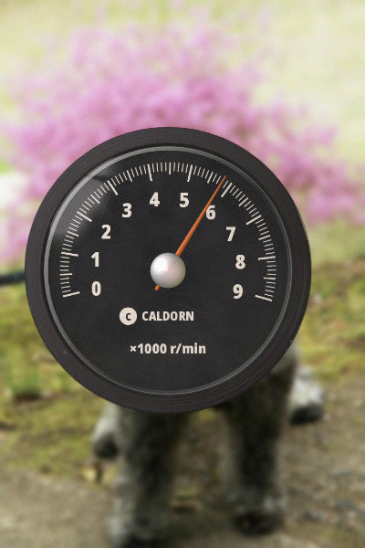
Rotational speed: rpm 5800
